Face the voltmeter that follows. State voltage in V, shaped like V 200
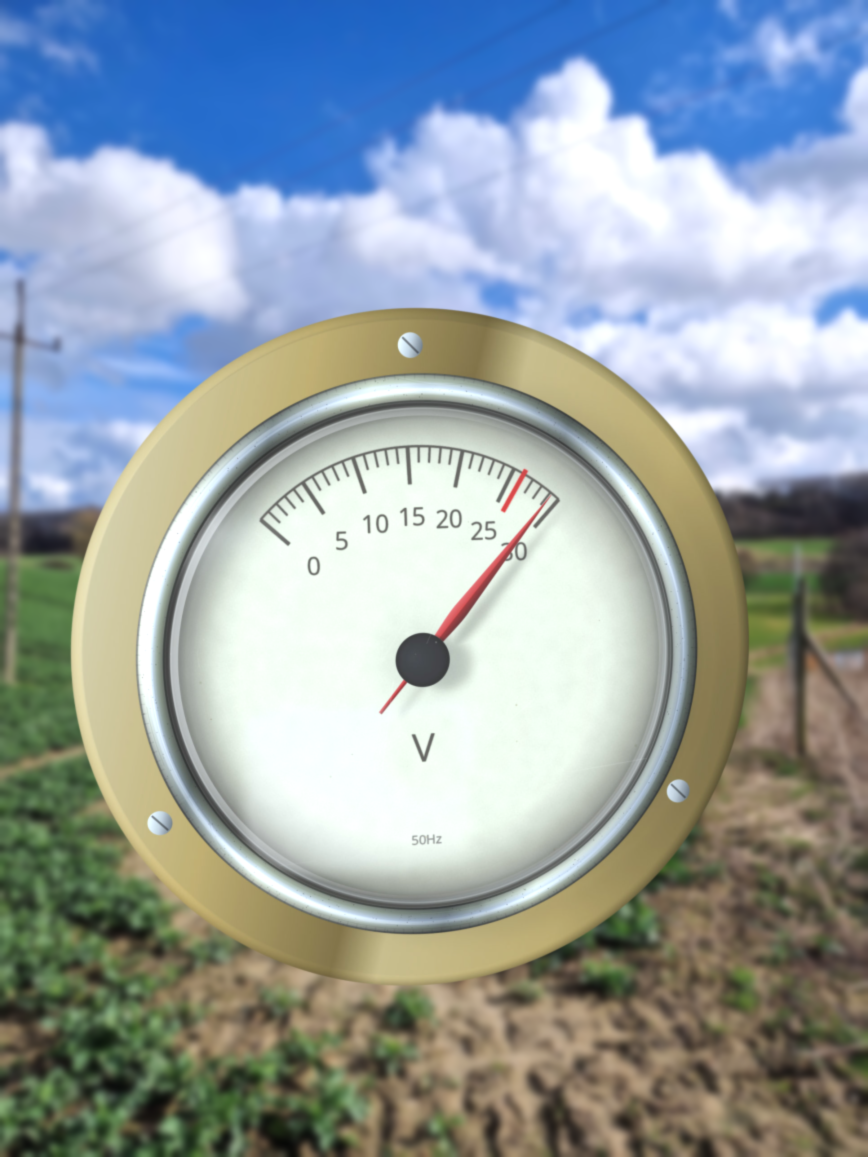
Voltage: V 29
